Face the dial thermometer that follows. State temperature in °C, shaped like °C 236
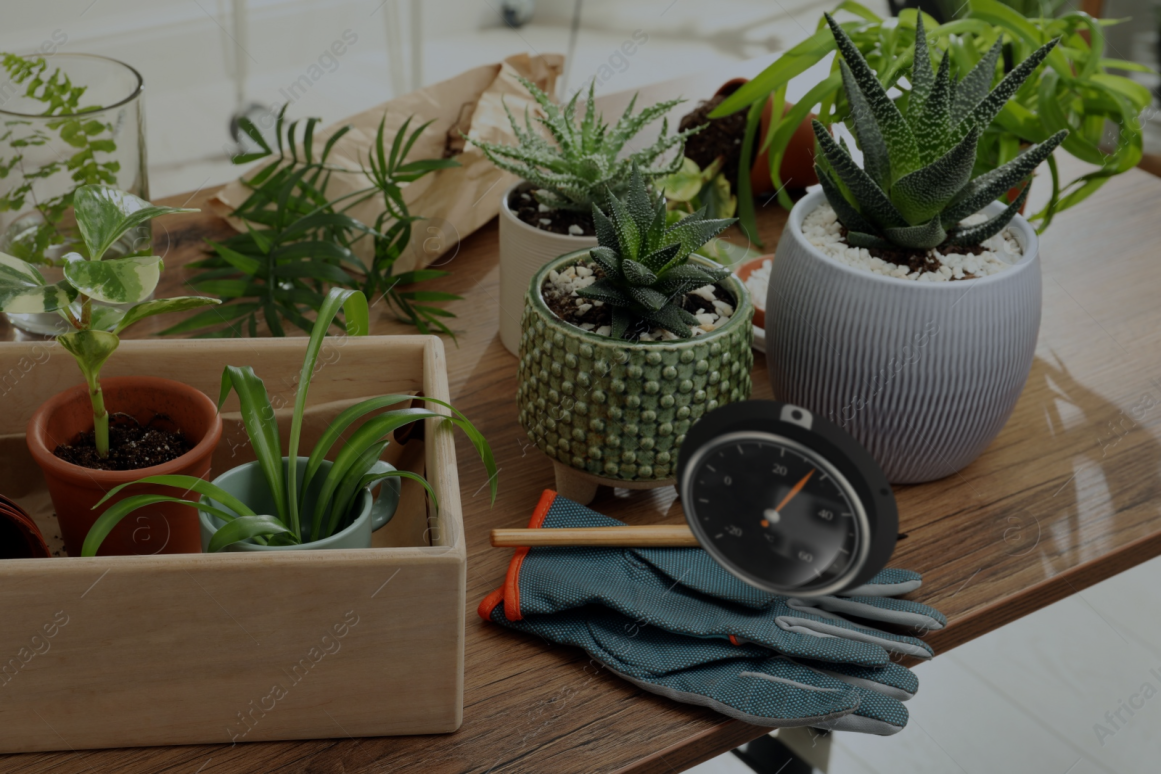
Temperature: °C 27.5
